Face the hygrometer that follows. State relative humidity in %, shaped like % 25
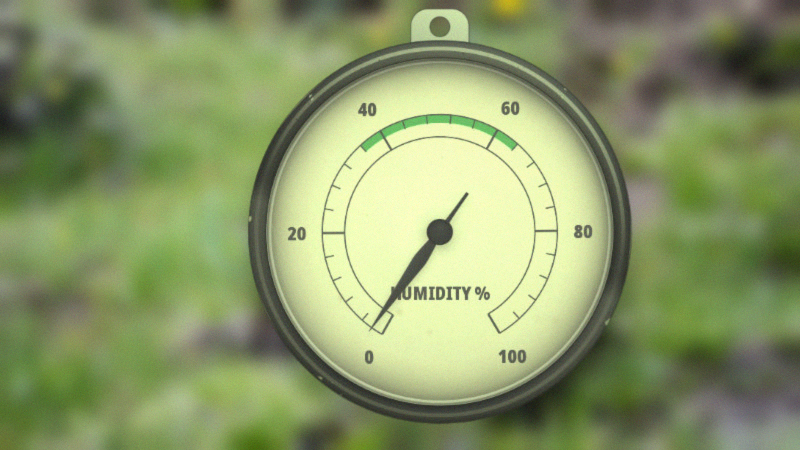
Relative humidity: % 2
